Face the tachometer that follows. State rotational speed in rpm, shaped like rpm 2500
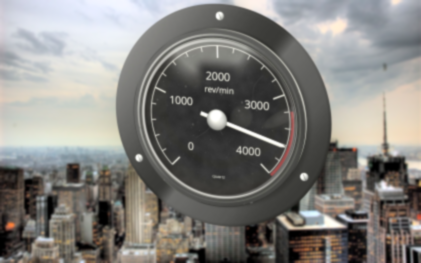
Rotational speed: rpm 3600
